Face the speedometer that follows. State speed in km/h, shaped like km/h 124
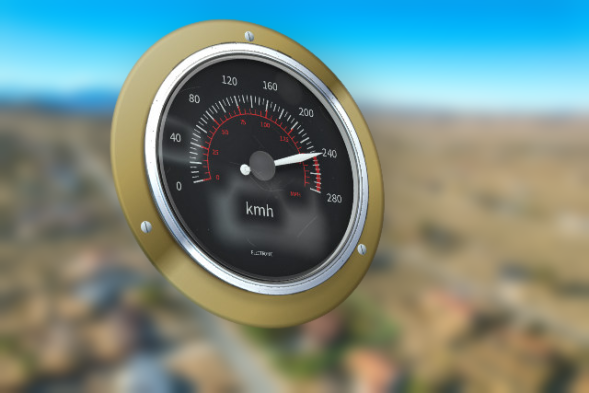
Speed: km/h 240
